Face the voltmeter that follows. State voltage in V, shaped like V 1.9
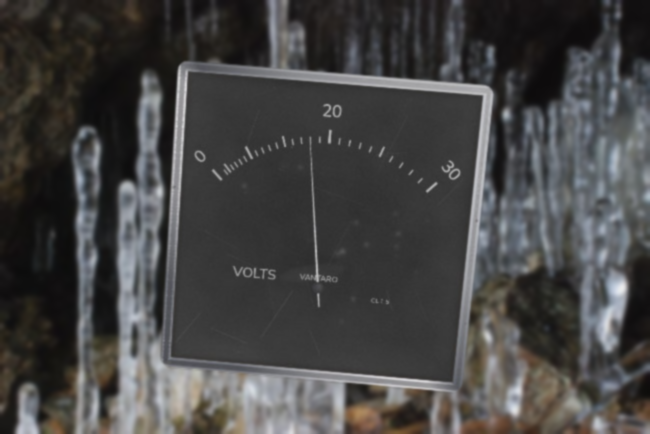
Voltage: V 18
